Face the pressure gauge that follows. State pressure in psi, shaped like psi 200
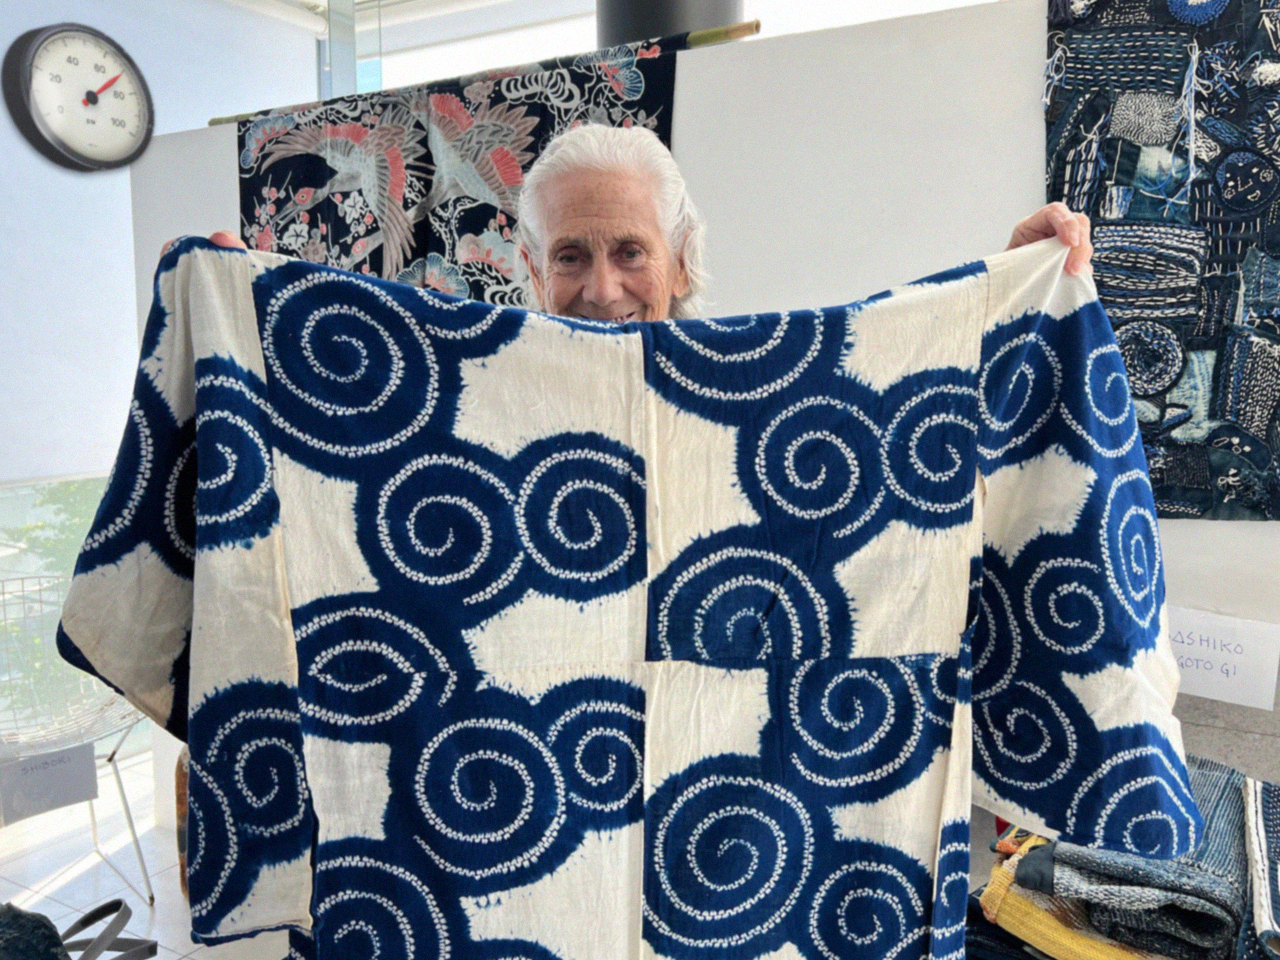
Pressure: psi 70
